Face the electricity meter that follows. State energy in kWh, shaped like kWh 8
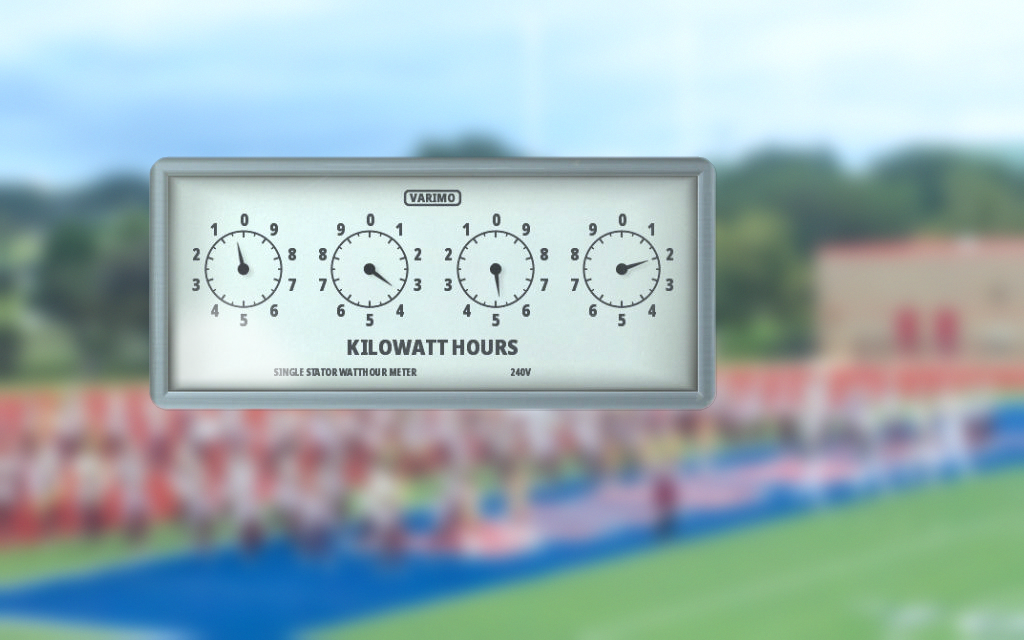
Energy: kWh 352
